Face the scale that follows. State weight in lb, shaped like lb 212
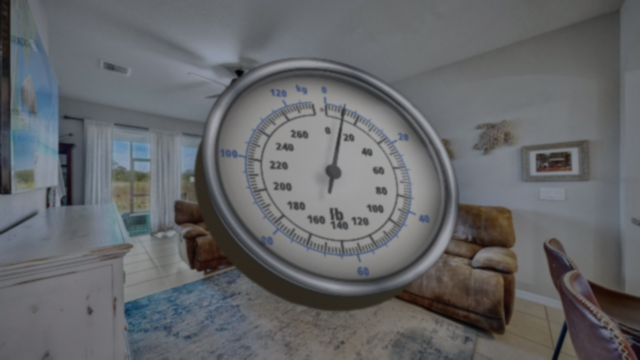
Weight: lb 10
